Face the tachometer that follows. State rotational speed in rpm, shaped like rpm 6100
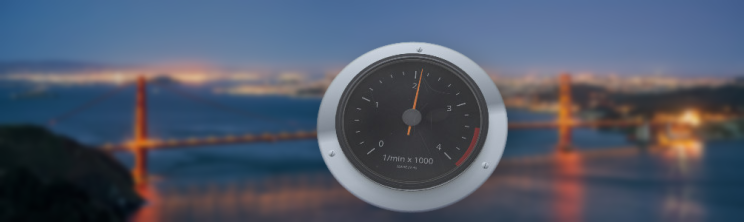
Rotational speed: rpm 2100
